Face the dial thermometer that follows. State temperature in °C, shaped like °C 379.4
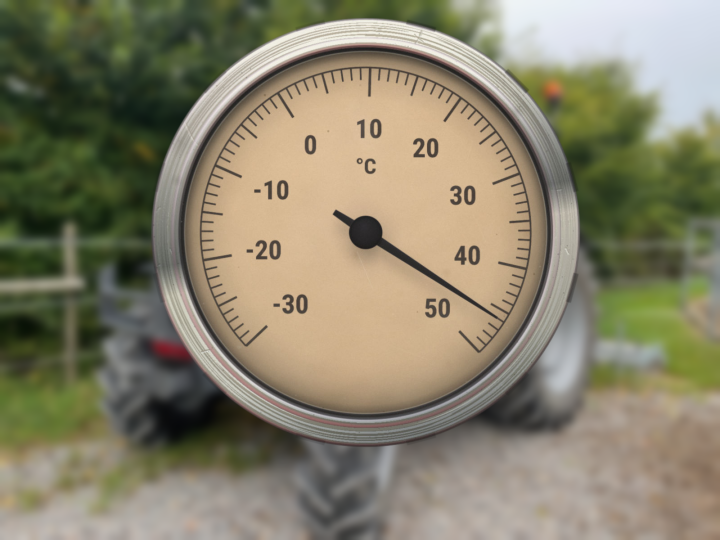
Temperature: °C 46
